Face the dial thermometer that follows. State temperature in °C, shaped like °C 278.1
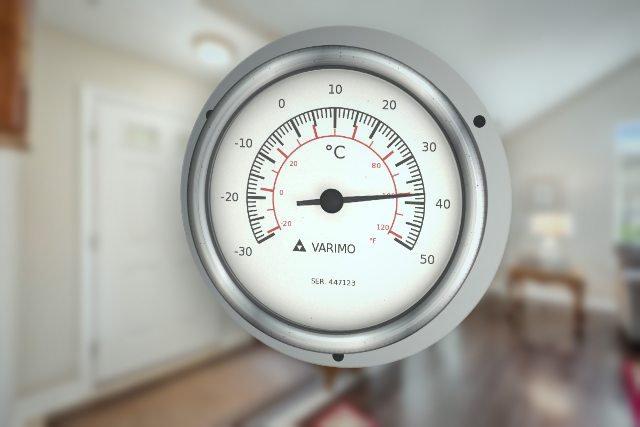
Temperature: °C 38
